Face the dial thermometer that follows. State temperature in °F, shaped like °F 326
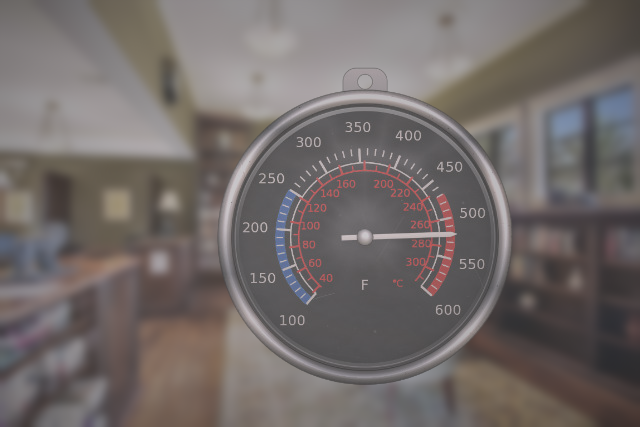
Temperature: °F 520
